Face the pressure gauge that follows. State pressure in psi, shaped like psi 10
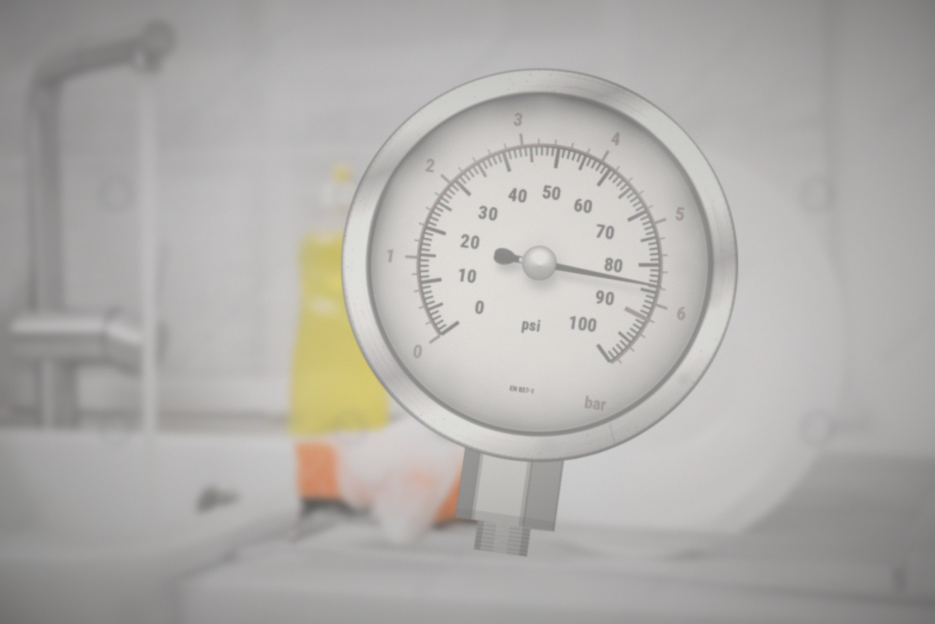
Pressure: psi 84
